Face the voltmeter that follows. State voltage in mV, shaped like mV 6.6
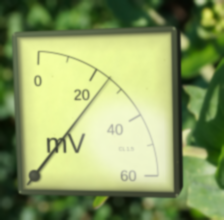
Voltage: mV 25
